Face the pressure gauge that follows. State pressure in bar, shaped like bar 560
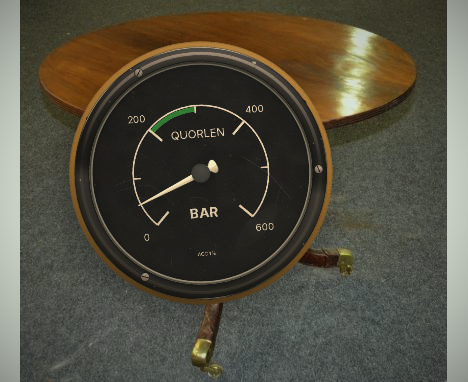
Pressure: bar 50
